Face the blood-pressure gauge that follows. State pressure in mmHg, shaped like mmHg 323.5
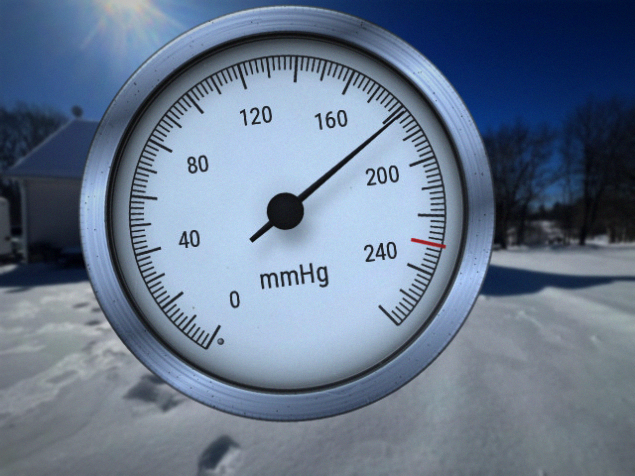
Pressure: mmHg 182
